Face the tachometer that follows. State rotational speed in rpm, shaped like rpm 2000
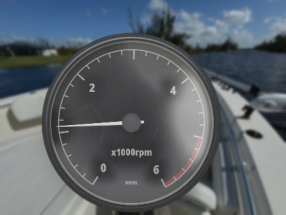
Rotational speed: rpm 1100
